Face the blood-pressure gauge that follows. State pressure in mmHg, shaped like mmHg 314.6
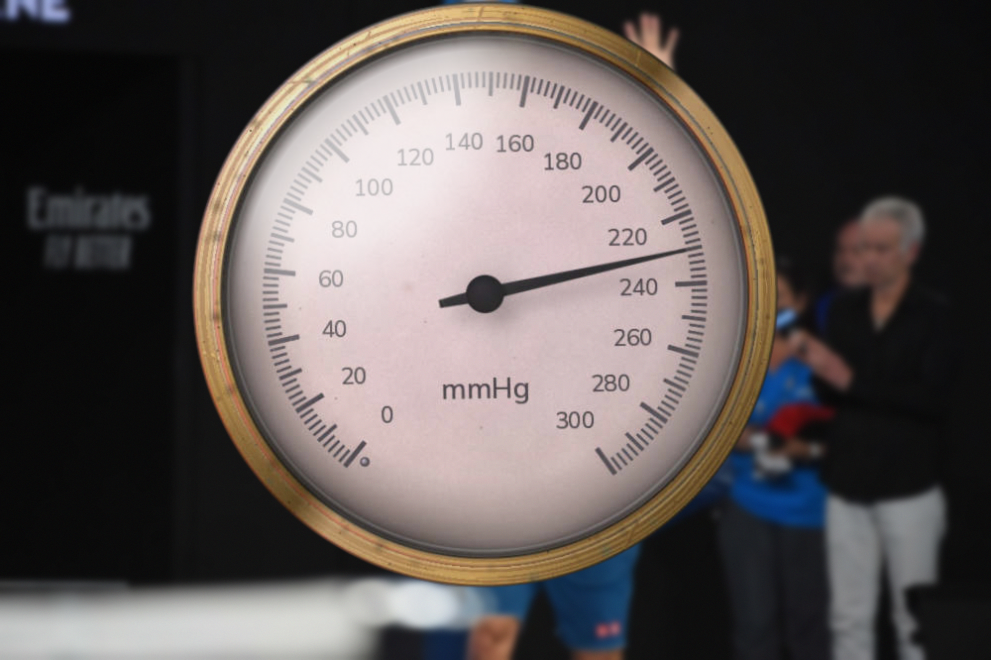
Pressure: mmHg 230
